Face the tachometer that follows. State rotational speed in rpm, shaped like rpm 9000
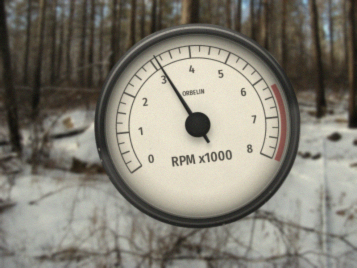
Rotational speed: rpm 3125
